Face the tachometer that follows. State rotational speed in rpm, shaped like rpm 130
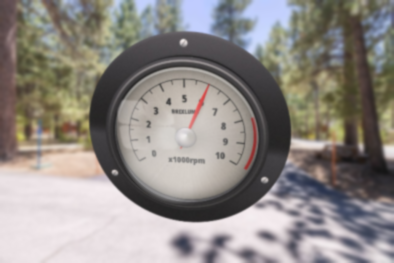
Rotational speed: rpm 6000
